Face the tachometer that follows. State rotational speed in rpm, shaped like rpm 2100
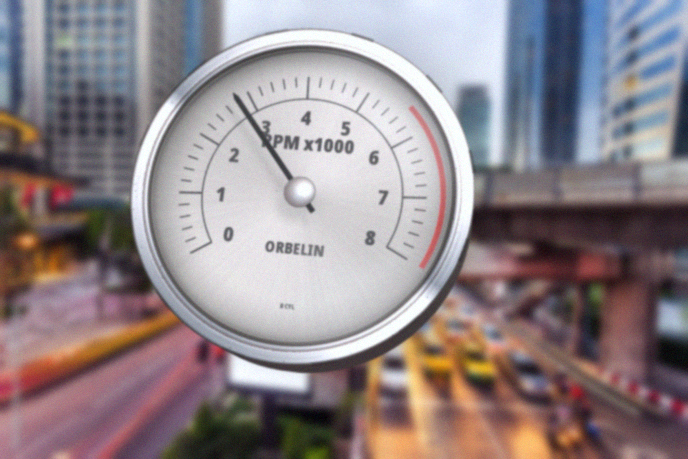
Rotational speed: rpm 2800
